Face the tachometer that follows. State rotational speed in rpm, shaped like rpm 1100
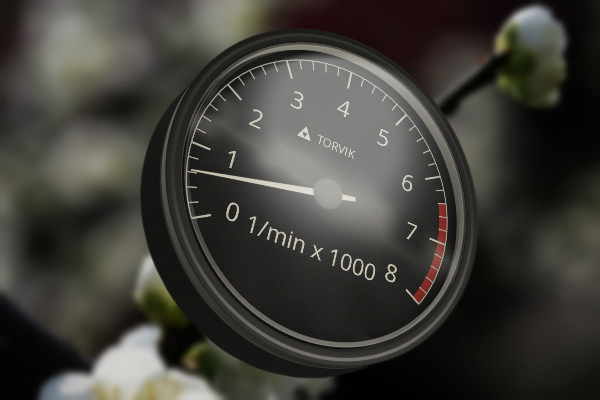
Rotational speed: rpm 600
